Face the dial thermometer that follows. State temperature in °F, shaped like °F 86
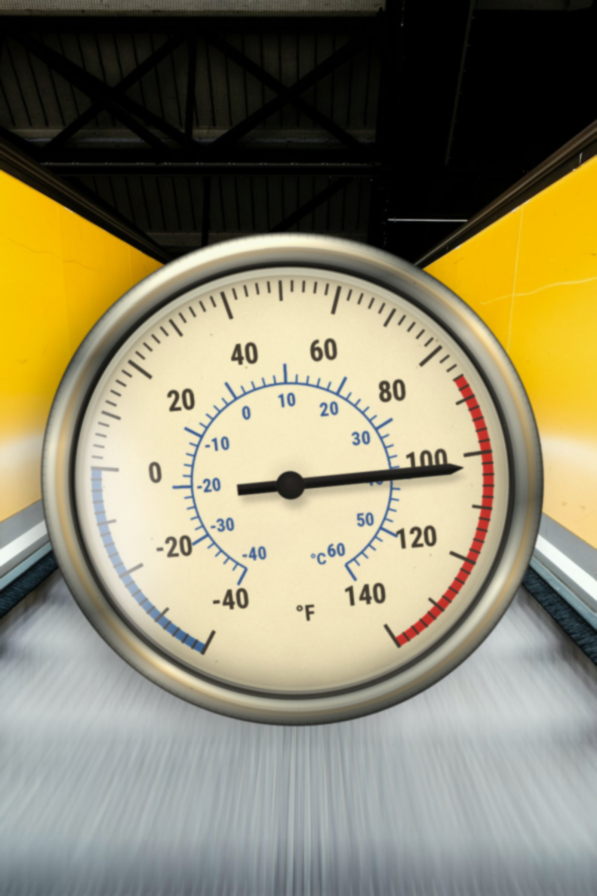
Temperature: °F 102
